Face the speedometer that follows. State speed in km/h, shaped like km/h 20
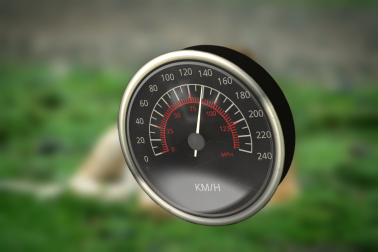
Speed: km/h 140
